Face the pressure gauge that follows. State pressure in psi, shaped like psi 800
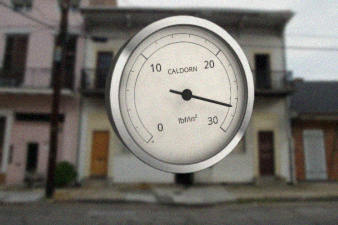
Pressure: psi 27
